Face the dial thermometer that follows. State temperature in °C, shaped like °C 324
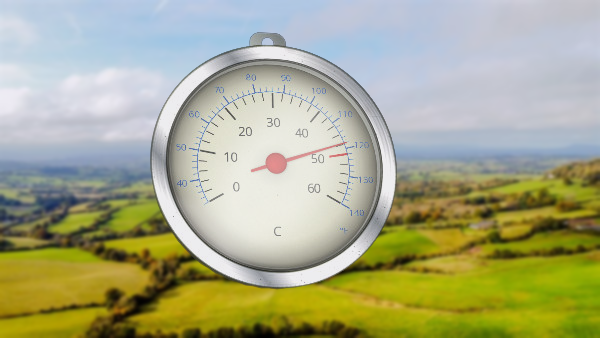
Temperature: °C 48
